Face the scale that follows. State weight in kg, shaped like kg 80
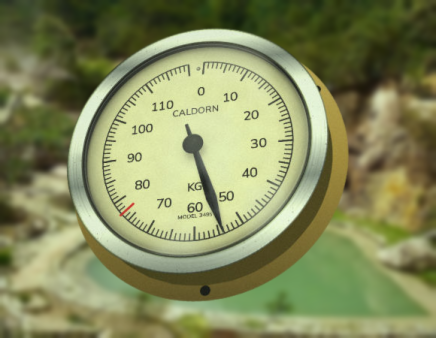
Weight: kg 54
